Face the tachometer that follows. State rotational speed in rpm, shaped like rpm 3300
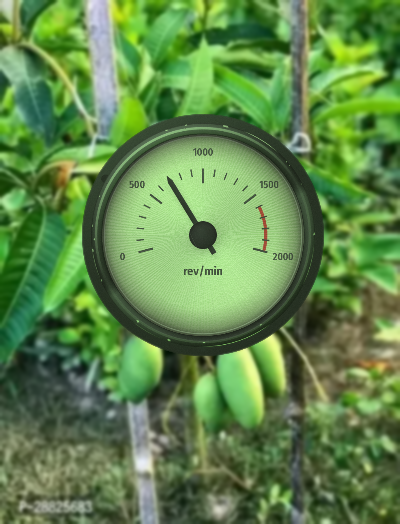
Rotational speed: rpm 700
